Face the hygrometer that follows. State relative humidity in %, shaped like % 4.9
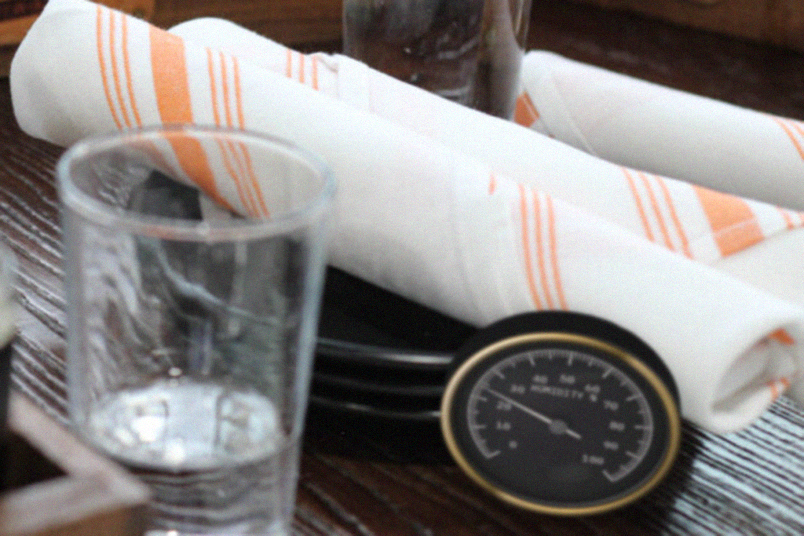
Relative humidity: % 25
